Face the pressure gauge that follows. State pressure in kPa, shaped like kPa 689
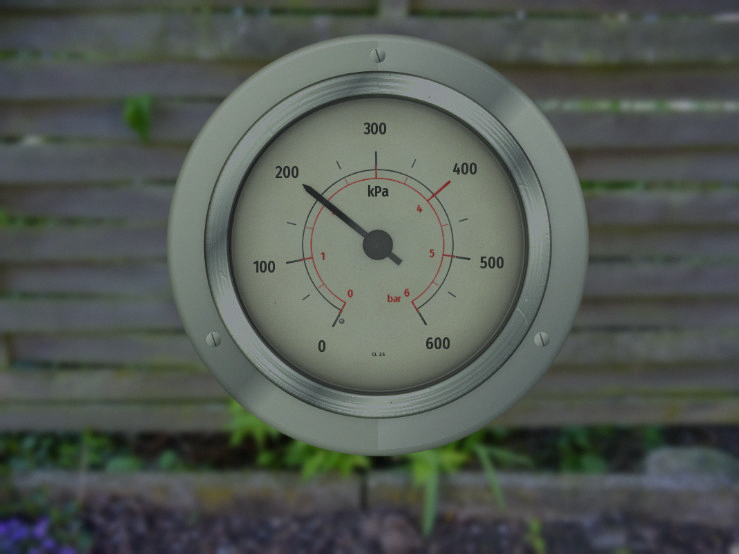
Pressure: kPa 200
